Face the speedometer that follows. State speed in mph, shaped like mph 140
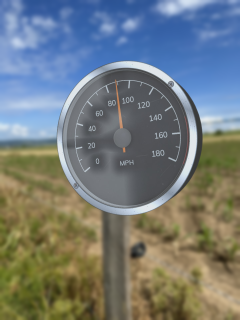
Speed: mph 90
